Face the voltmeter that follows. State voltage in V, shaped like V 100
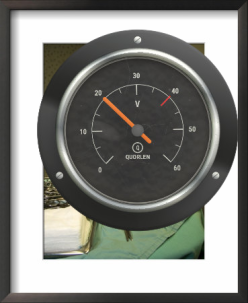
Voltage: V 20
